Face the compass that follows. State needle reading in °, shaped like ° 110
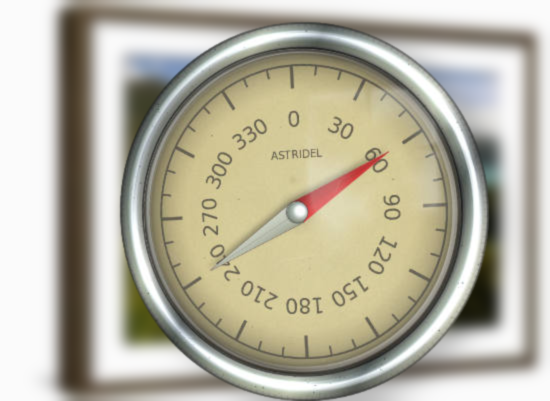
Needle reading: ° 60
